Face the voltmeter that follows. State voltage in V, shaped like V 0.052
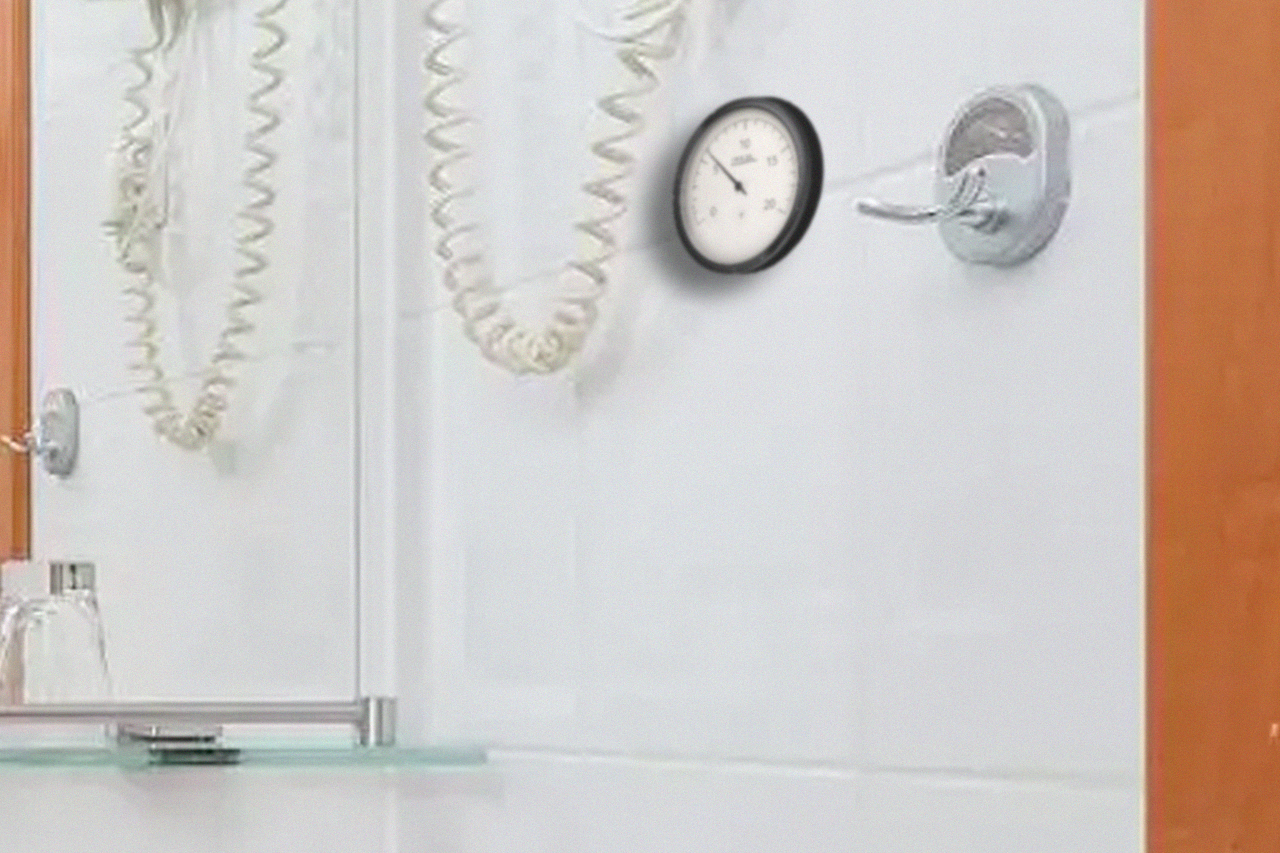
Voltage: V 6
